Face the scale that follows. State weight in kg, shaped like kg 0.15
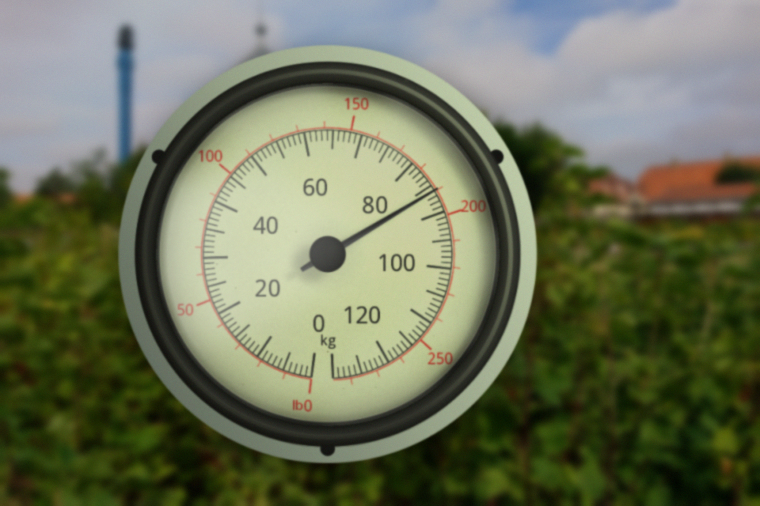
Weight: kg 86
